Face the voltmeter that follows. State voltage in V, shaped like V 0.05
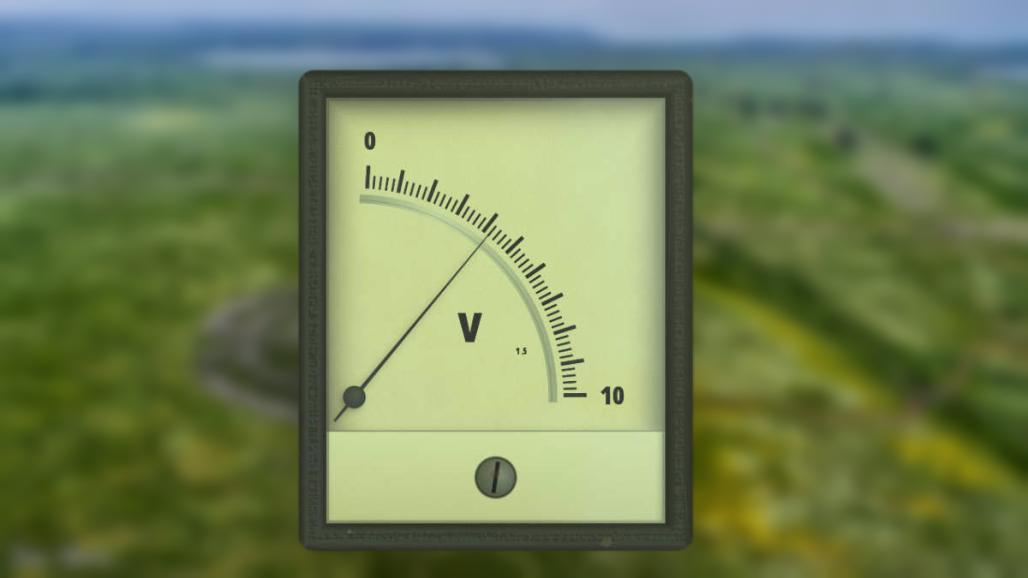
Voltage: V 4.2
